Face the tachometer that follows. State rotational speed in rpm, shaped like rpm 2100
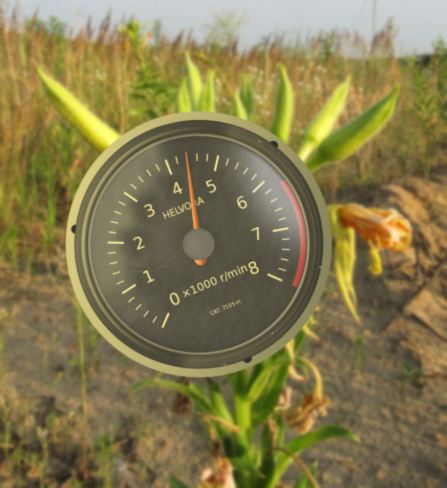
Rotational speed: rpm 4400
